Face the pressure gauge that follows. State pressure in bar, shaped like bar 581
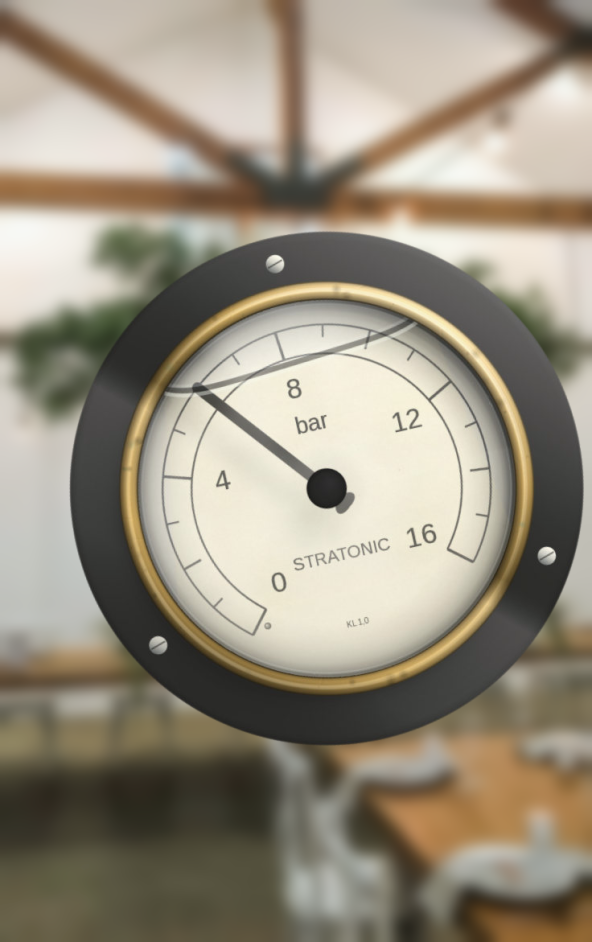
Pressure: bar 6
